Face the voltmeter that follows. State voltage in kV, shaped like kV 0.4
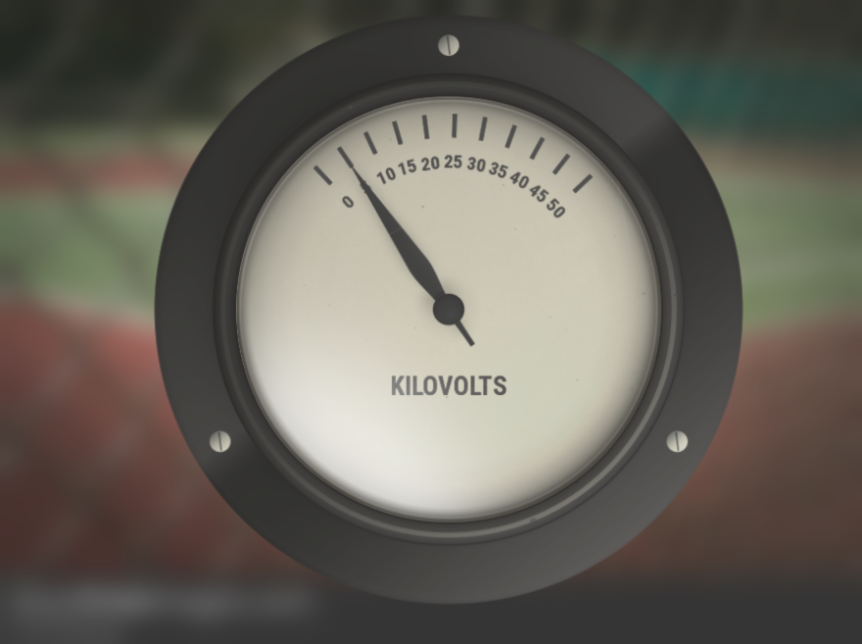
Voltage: kV 5
